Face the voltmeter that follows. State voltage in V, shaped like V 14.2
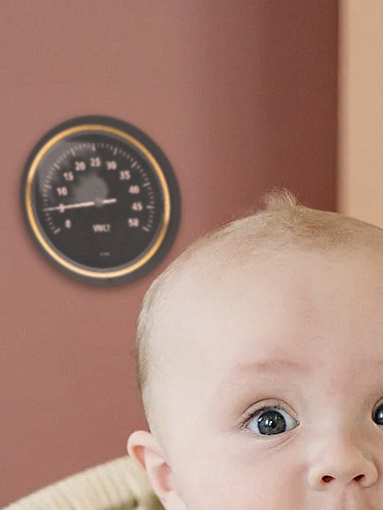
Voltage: V 5
